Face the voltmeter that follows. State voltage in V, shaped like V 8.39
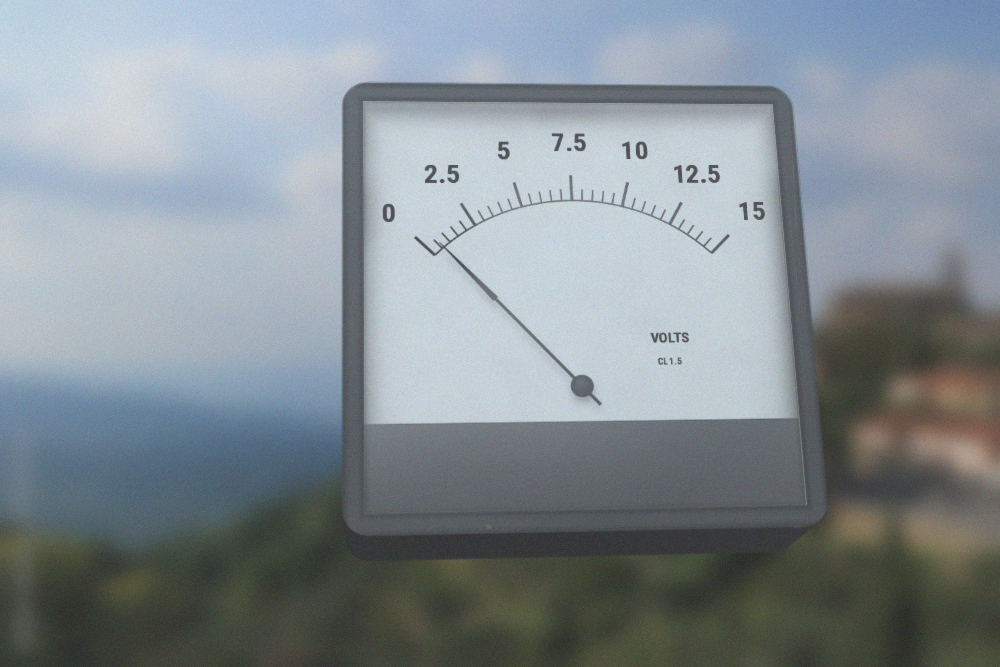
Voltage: V 0.5
